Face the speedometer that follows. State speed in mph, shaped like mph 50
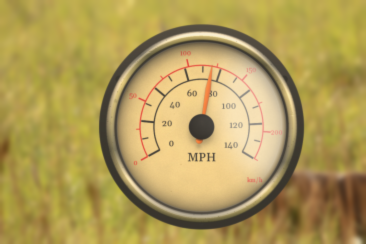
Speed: mph 75
